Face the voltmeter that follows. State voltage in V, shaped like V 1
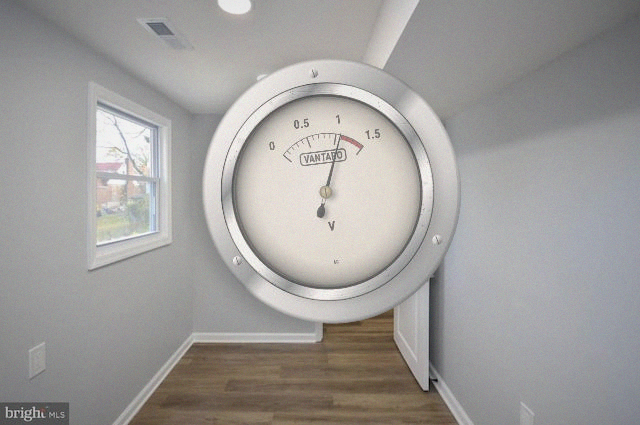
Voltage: V 1.1
